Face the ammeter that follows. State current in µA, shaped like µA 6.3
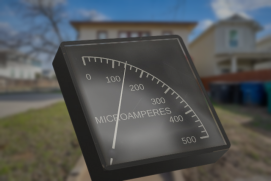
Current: µA 140
